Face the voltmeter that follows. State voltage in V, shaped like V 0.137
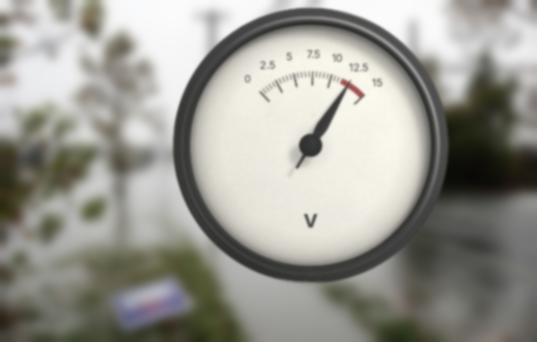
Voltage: V 12.5
